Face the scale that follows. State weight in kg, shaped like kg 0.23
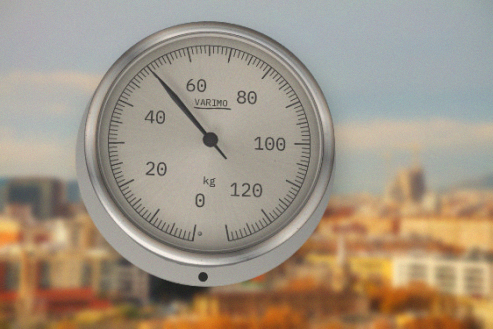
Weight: kg 50
